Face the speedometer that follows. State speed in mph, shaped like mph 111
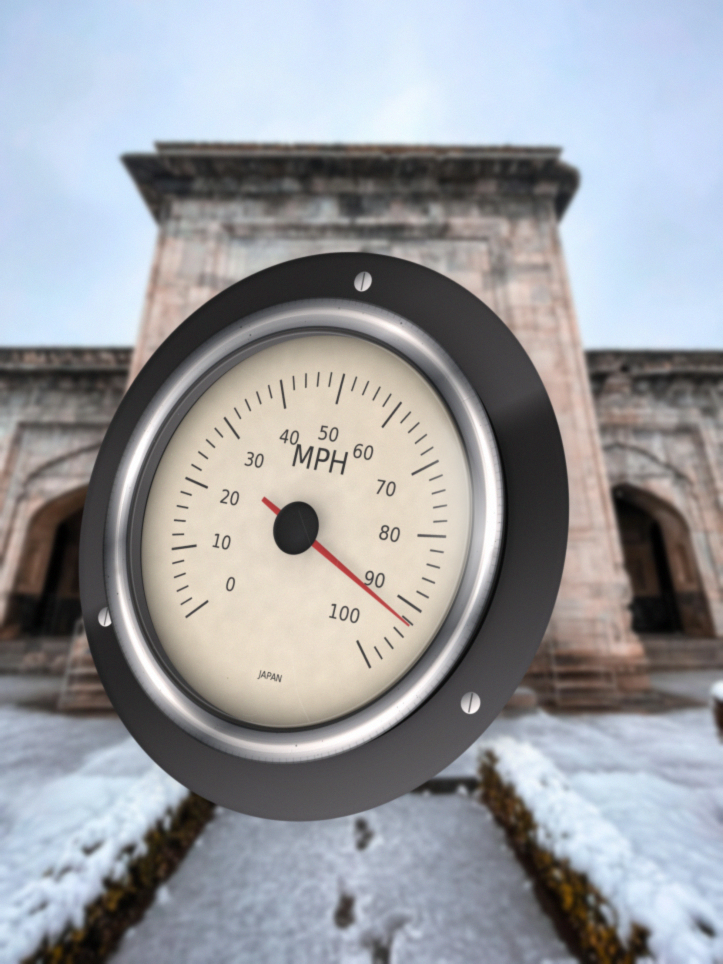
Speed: mph 92
